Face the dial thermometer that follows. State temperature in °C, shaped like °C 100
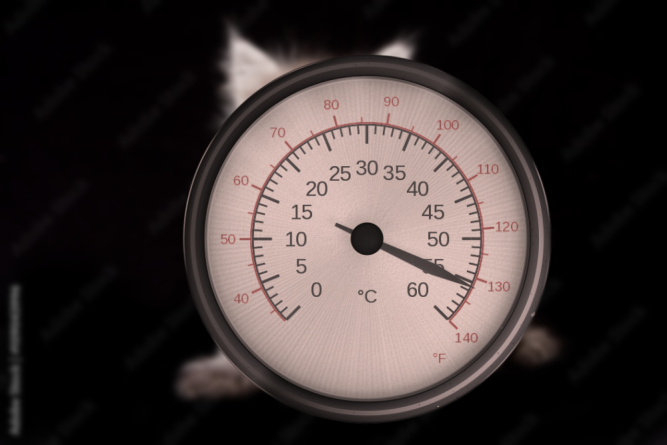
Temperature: °C 55.5
